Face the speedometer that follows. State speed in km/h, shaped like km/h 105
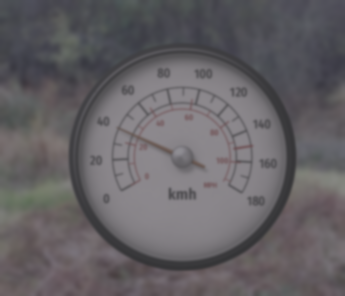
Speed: km/h 40
